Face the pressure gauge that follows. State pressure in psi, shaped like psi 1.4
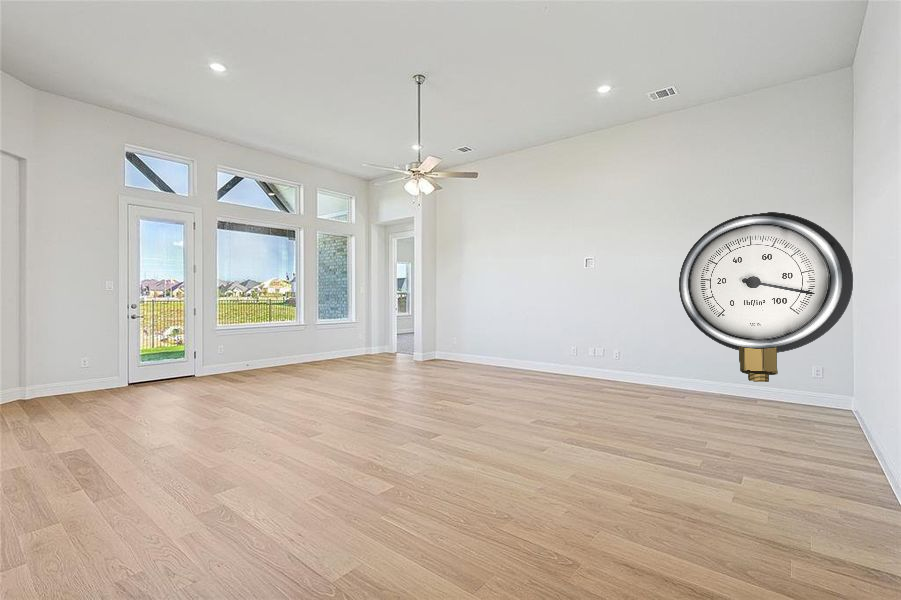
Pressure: psi 90
